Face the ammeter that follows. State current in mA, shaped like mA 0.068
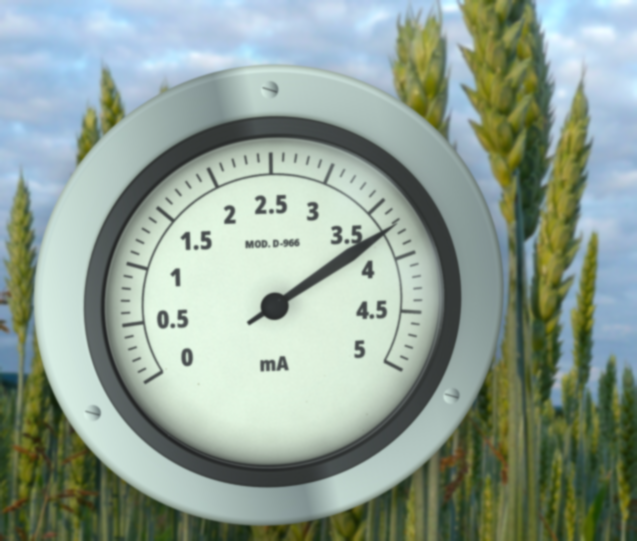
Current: mA 3.7
